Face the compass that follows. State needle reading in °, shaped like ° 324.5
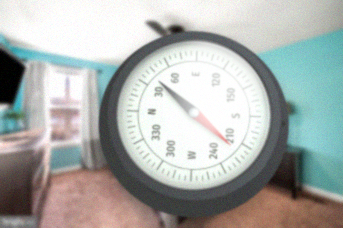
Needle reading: ° 220
